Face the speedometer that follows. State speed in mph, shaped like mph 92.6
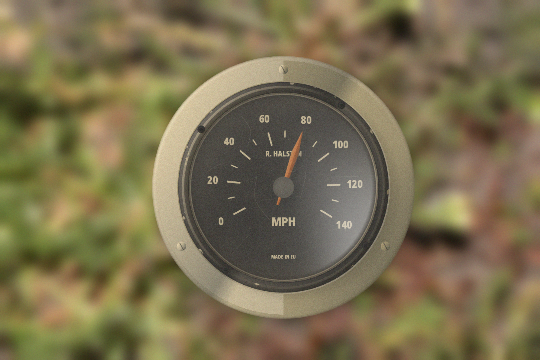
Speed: mph 80
